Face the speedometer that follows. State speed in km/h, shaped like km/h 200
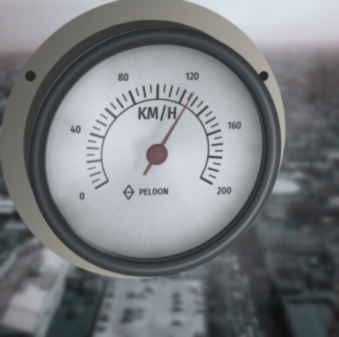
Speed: km/h 125
